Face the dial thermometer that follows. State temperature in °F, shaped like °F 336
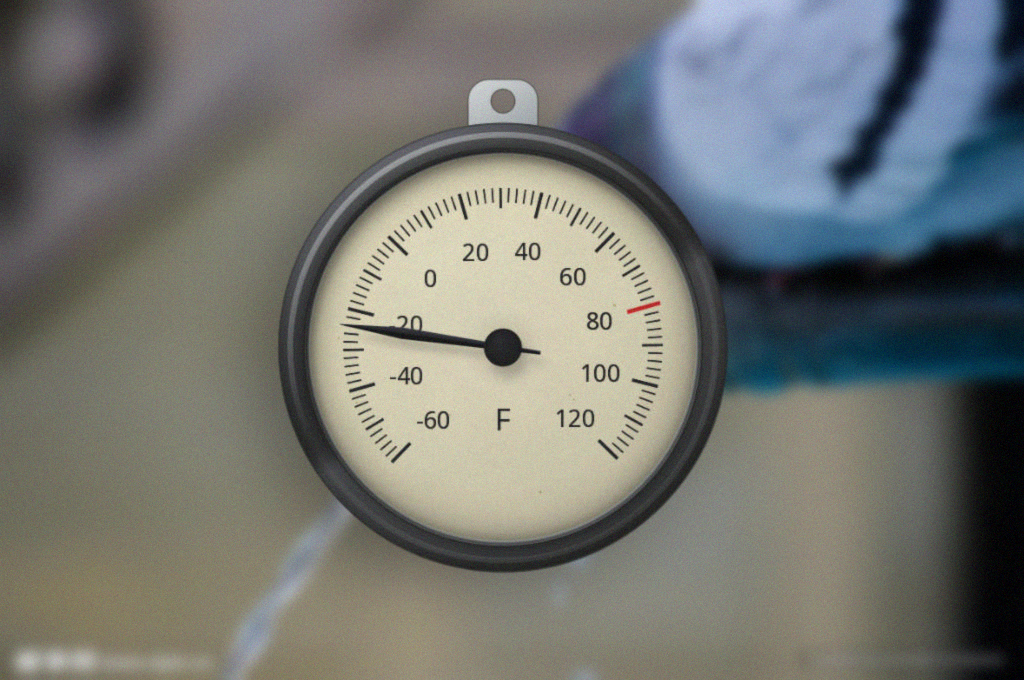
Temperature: °F -24
